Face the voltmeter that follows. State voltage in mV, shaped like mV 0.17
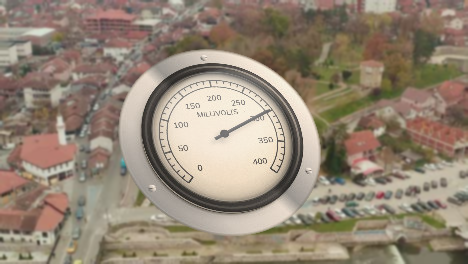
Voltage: mV 300
